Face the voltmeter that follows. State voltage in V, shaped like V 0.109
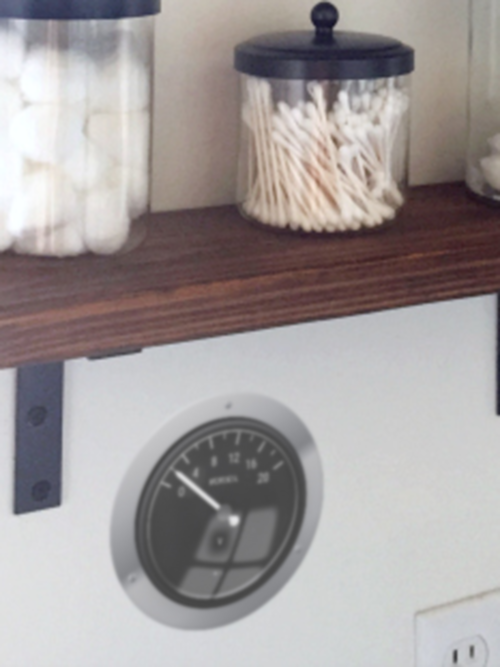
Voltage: V 2
